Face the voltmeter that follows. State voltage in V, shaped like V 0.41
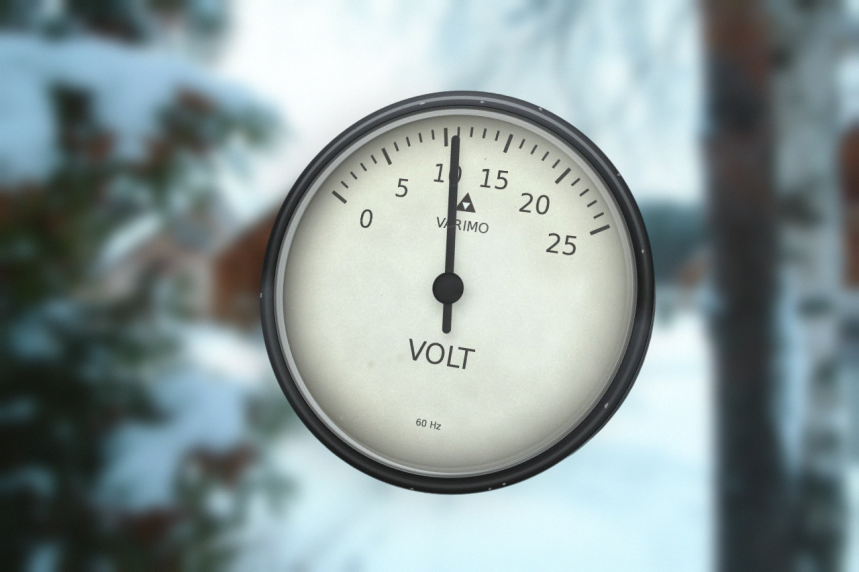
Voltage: V 11
